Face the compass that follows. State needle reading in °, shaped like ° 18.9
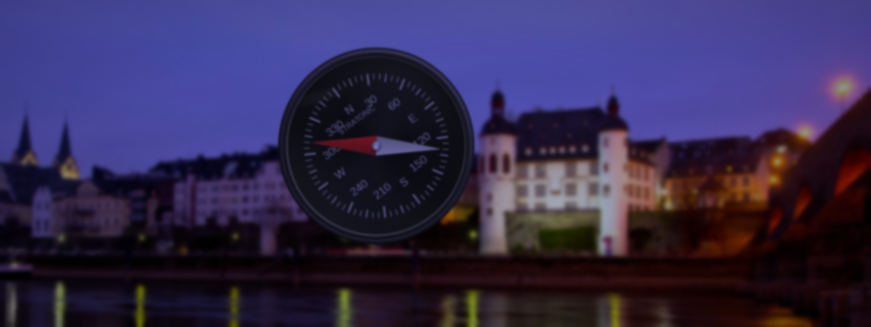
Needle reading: ° 310
